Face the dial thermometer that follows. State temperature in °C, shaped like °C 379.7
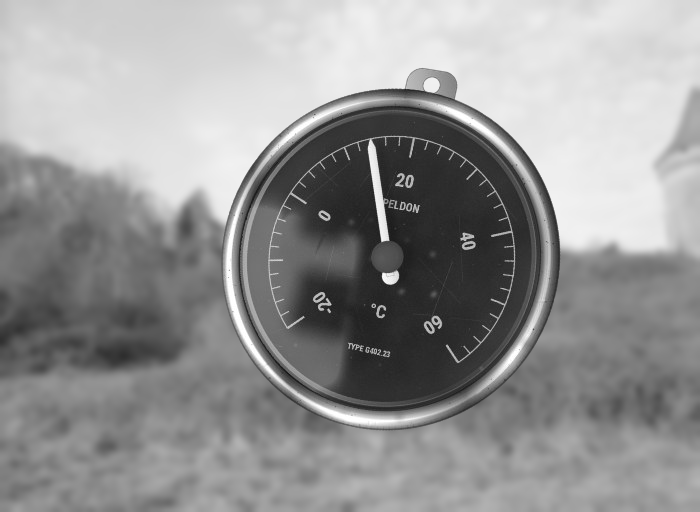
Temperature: °C 14
